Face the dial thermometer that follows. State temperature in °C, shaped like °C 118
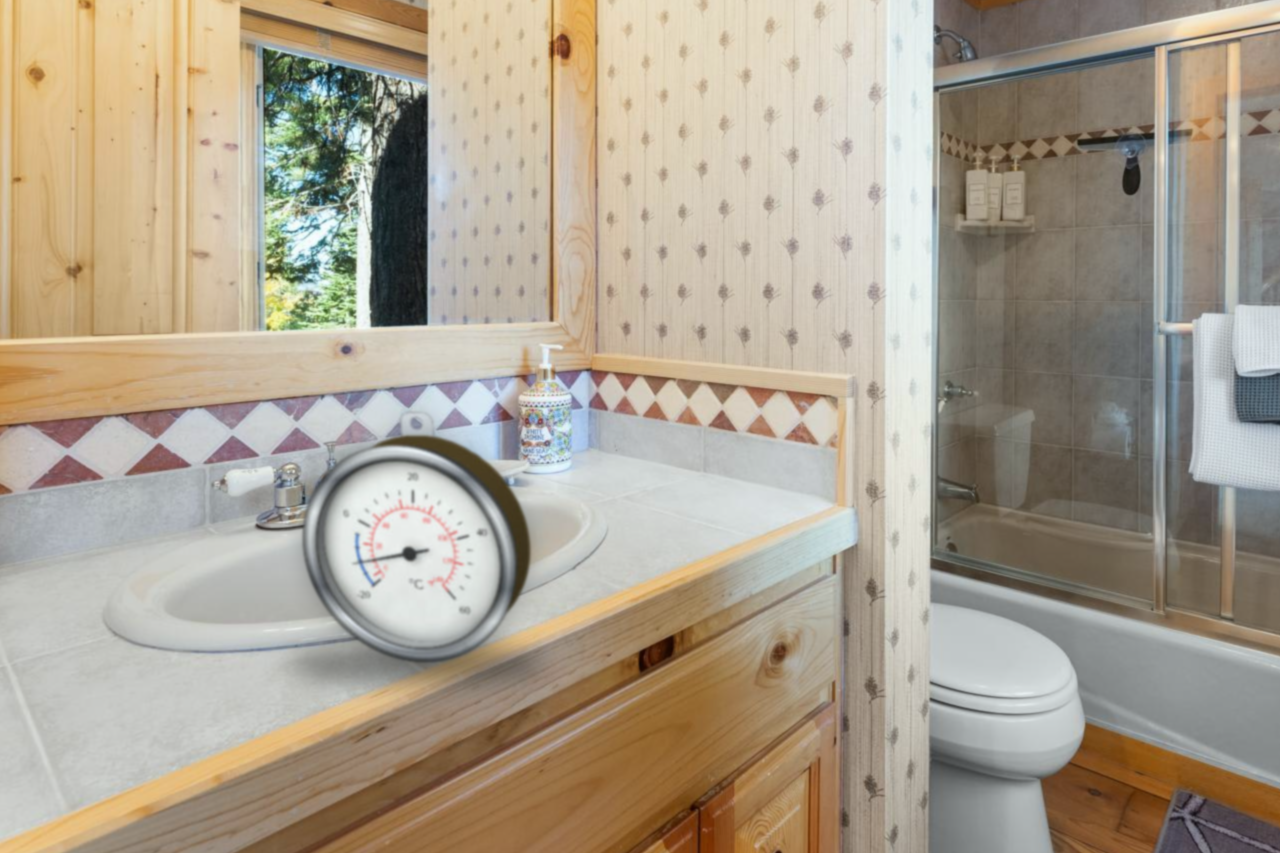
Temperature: °C -12
